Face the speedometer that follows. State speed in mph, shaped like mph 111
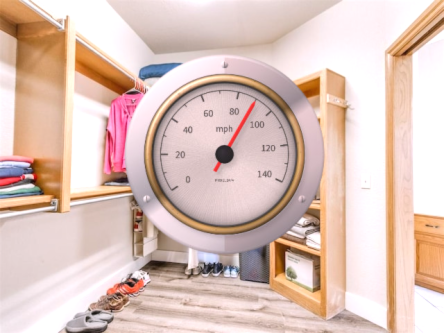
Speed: mph 90
